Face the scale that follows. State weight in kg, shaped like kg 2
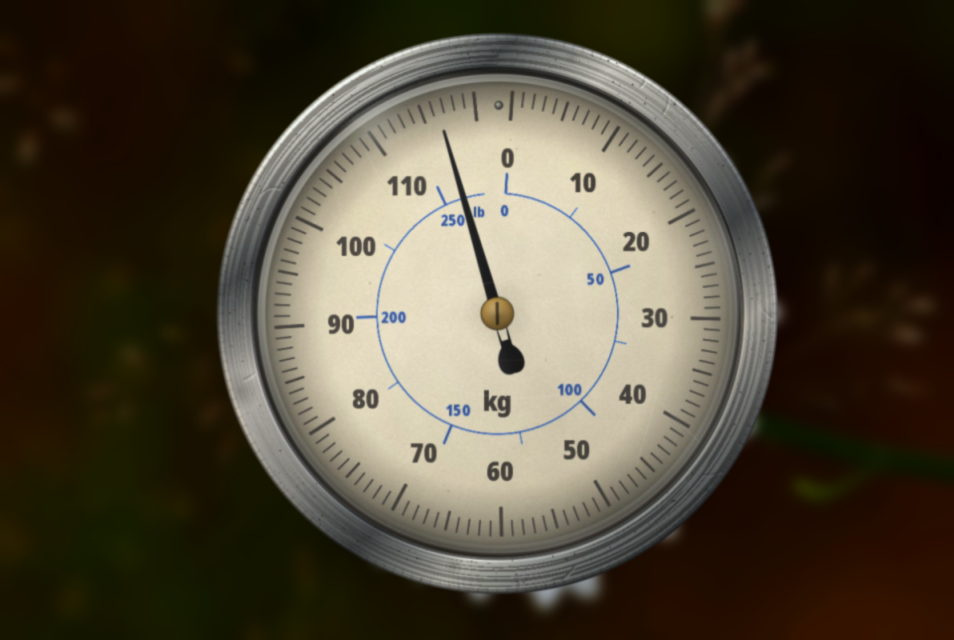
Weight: kg 116.5
